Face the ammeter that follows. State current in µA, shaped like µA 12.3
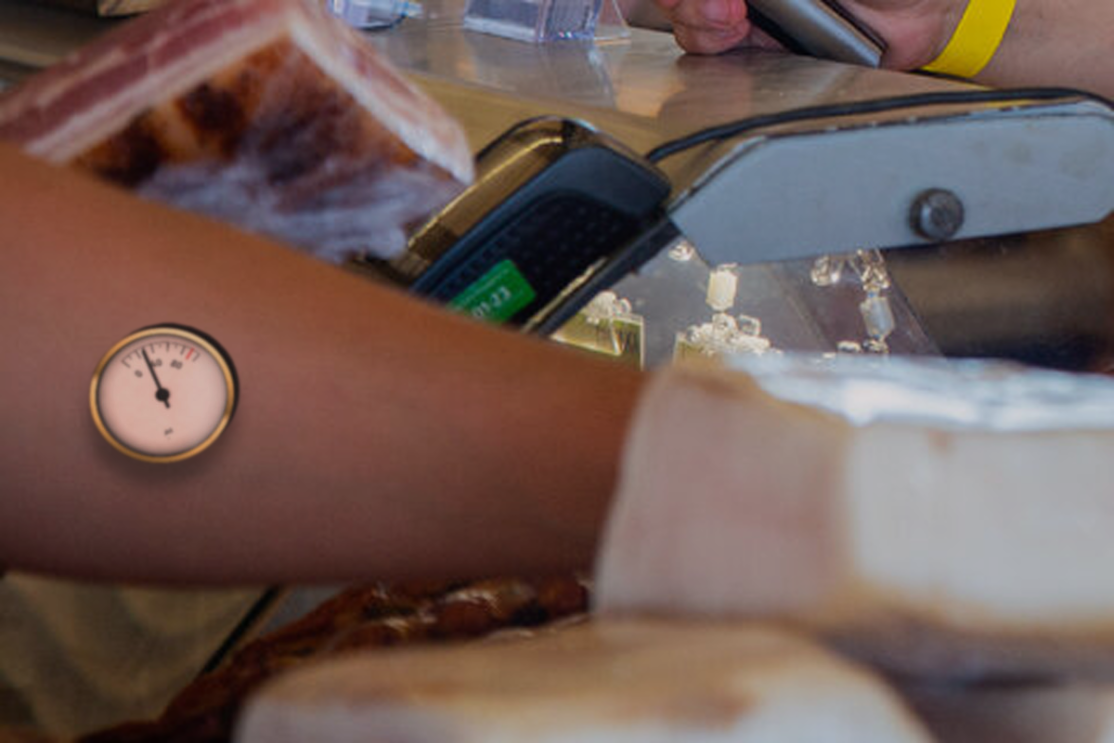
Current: µA 30
